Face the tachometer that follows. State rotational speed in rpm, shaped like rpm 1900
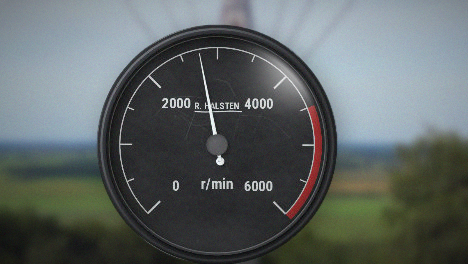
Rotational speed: rpm 2750
